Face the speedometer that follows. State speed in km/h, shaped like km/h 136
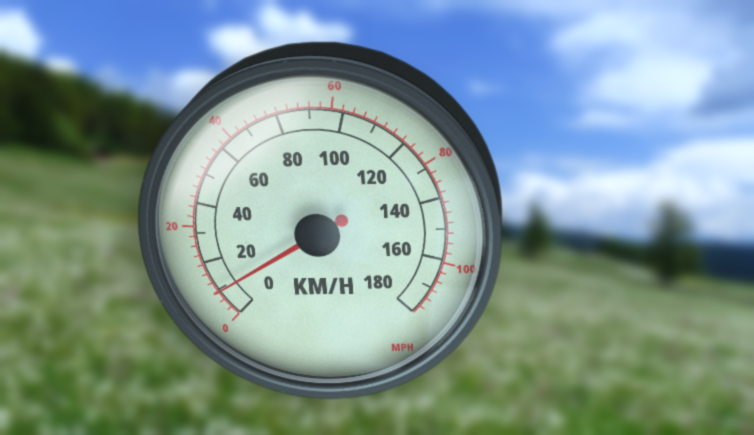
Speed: km/h 10
